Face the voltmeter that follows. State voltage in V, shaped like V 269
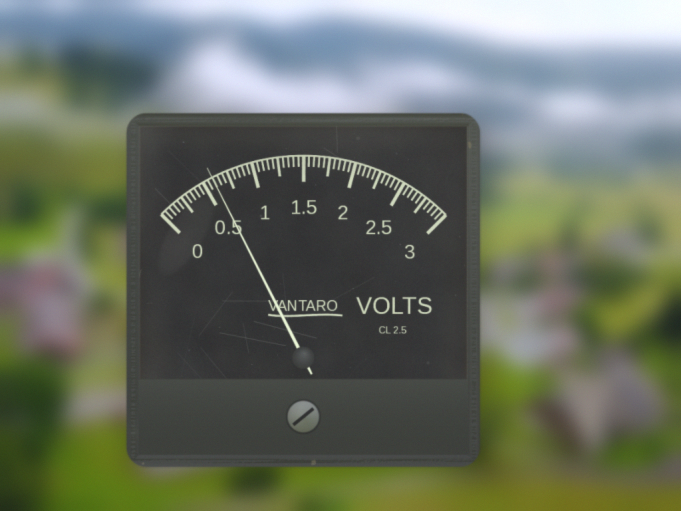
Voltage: V 0.6
